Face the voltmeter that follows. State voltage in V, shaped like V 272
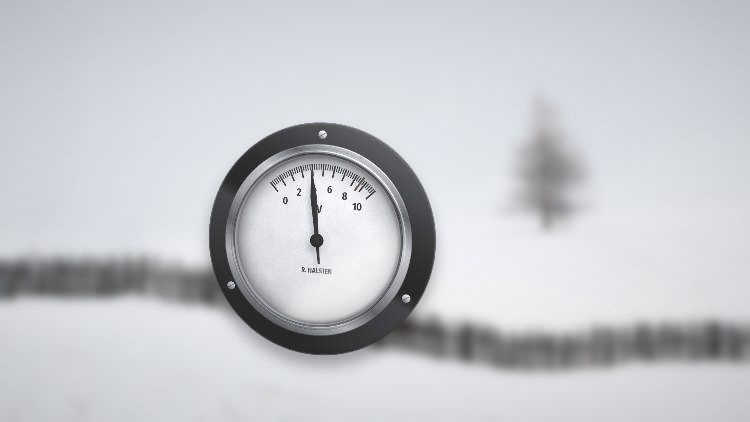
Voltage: V 4
